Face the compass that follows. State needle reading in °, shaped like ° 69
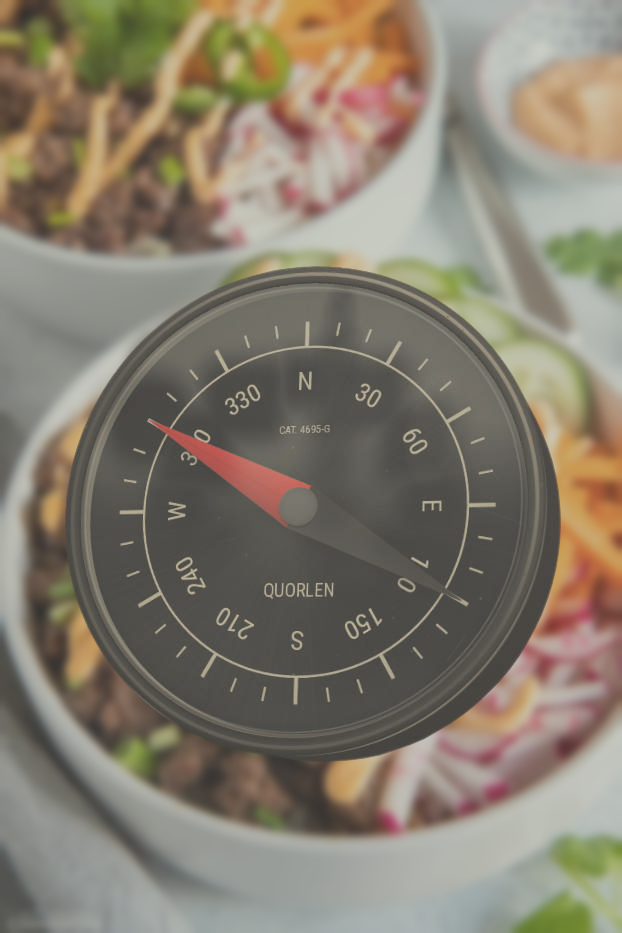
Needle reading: ° 300
